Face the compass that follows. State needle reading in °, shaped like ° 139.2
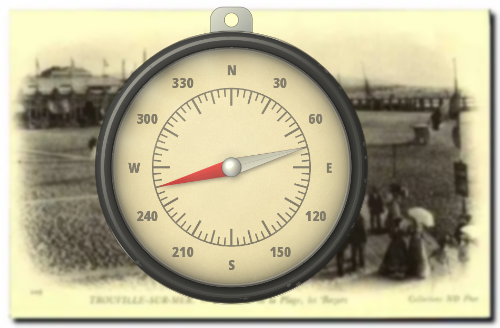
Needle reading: ° 255
